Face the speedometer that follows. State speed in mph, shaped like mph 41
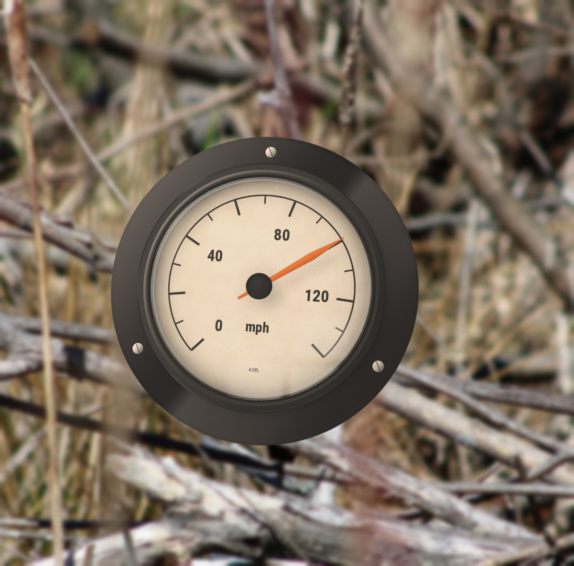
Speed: mph 100
